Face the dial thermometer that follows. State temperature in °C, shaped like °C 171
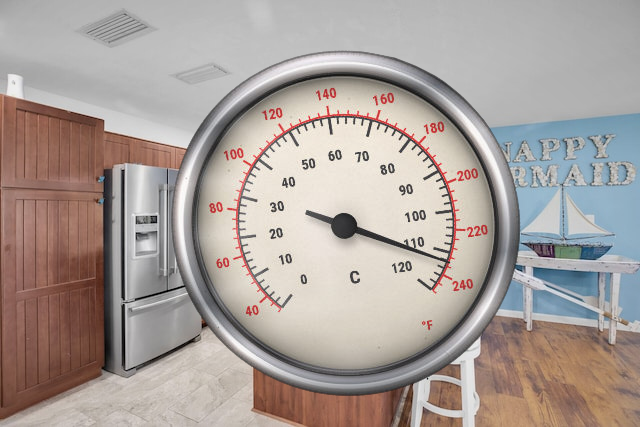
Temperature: °C 112
